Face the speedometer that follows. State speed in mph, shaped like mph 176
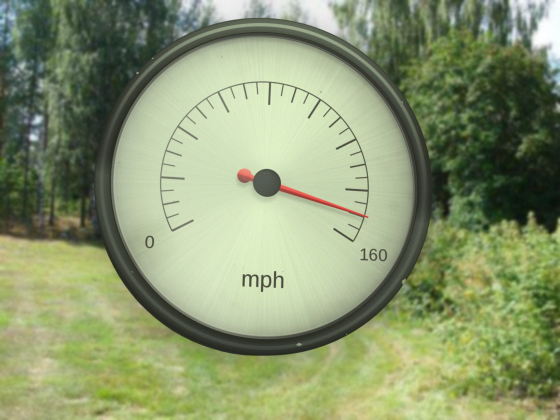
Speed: mph 150
